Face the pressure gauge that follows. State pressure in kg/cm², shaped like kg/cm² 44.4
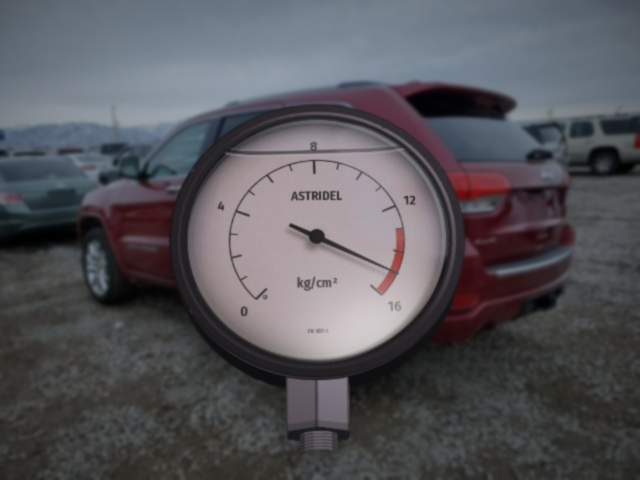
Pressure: kg/cm² 15
